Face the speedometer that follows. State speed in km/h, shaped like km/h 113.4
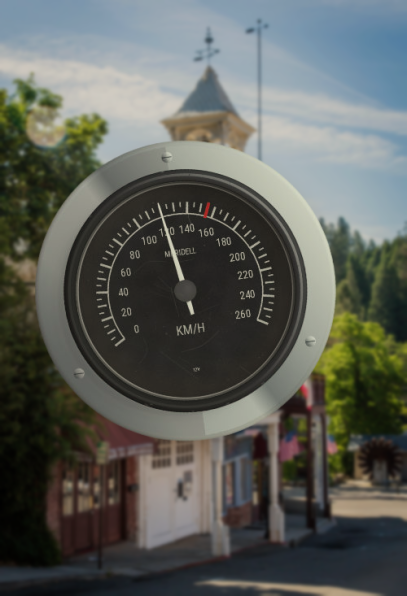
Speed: km/h 120
